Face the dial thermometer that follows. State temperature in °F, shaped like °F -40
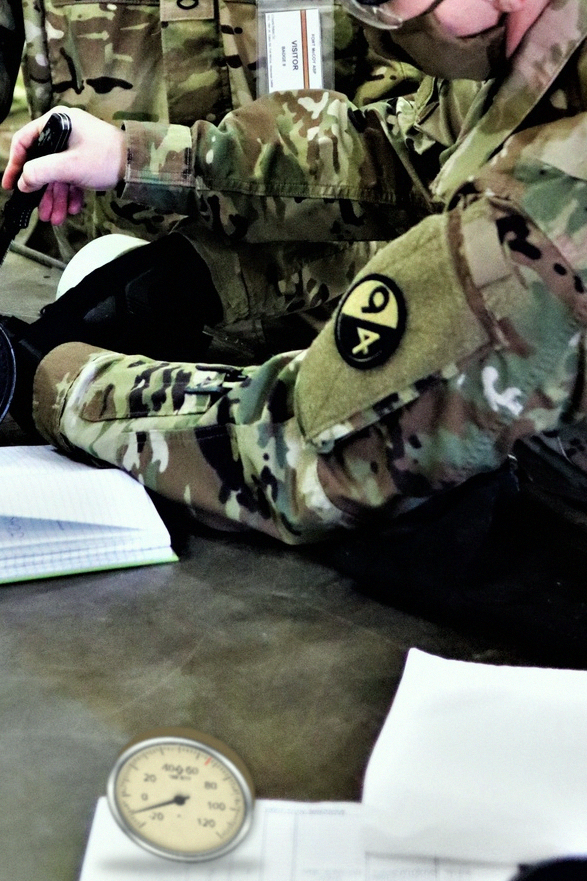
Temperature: °F -10
